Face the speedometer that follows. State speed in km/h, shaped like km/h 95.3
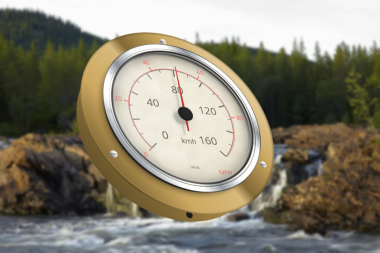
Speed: km/h 80
